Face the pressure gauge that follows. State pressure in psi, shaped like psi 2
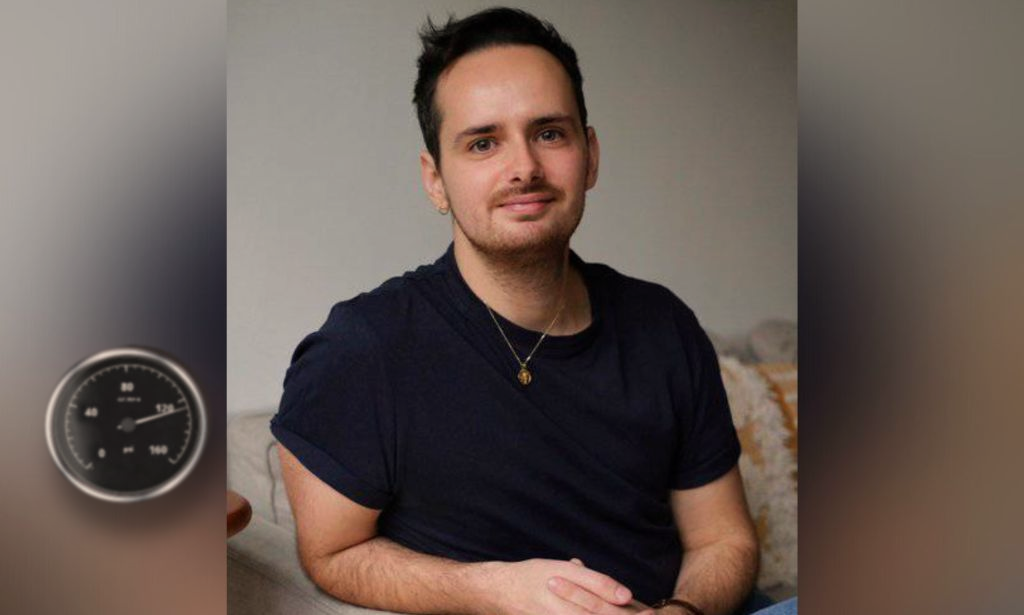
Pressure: psi 125
